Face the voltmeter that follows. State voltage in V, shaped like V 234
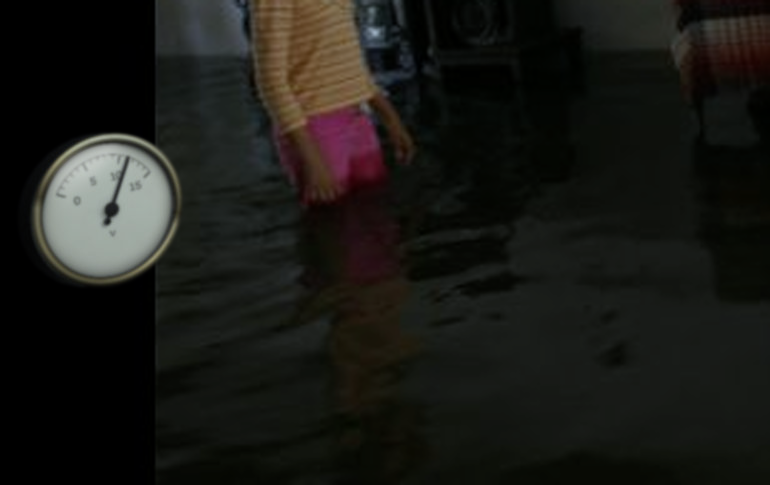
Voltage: V 11
